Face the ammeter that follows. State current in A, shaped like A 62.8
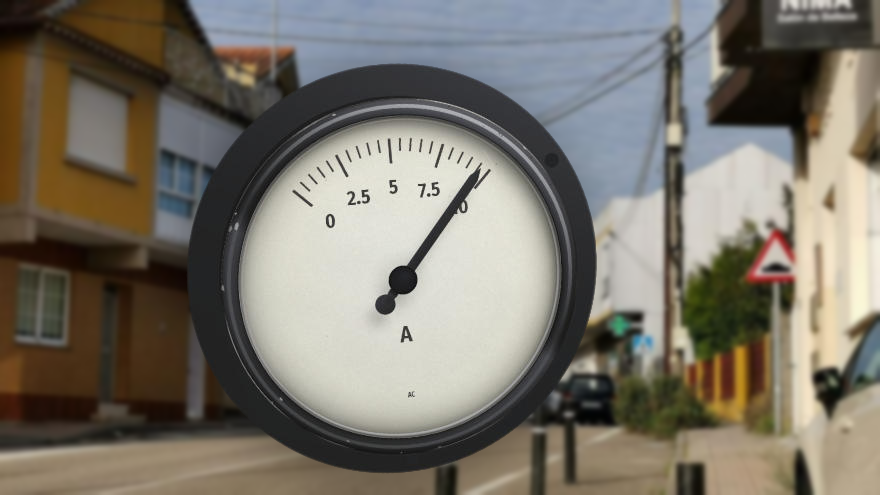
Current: A 9.5
